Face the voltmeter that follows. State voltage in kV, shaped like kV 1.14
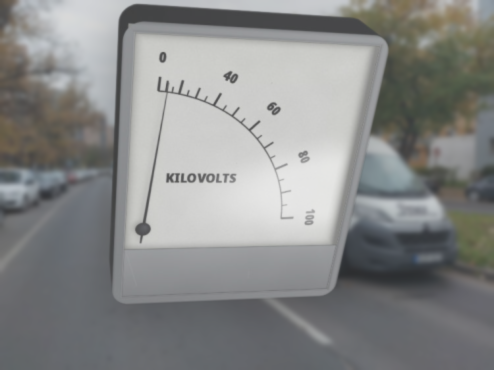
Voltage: kV 10
